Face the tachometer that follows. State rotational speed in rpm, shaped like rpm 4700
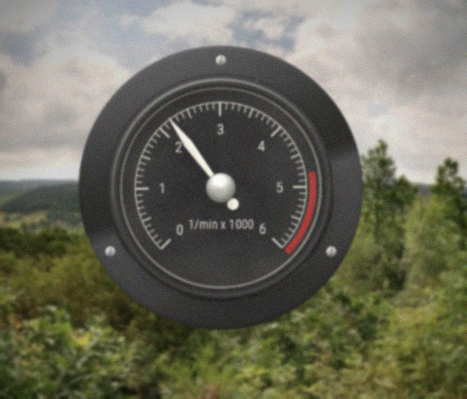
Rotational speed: rpm 2200
